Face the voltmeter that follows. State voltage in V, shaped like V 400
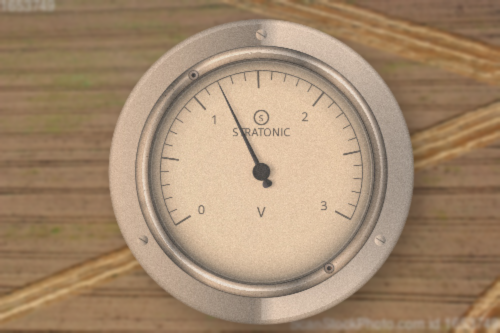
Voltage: V 1.2
